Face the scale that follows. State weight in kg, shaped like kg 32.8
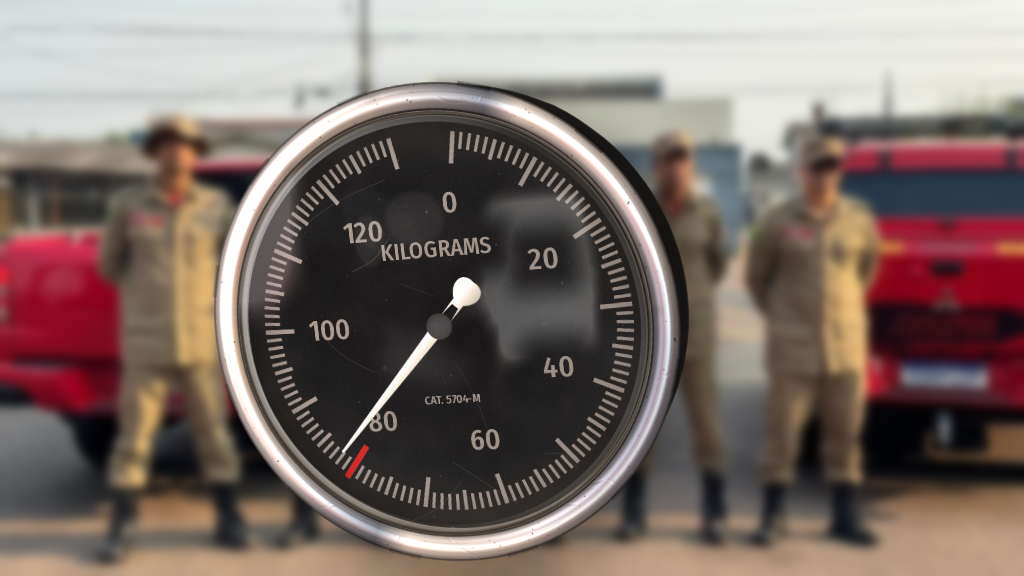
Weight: kg 82
